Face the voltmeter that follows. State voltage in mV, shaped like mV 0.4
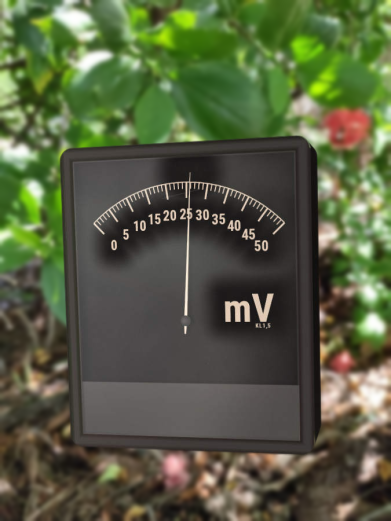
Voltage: mV 26
